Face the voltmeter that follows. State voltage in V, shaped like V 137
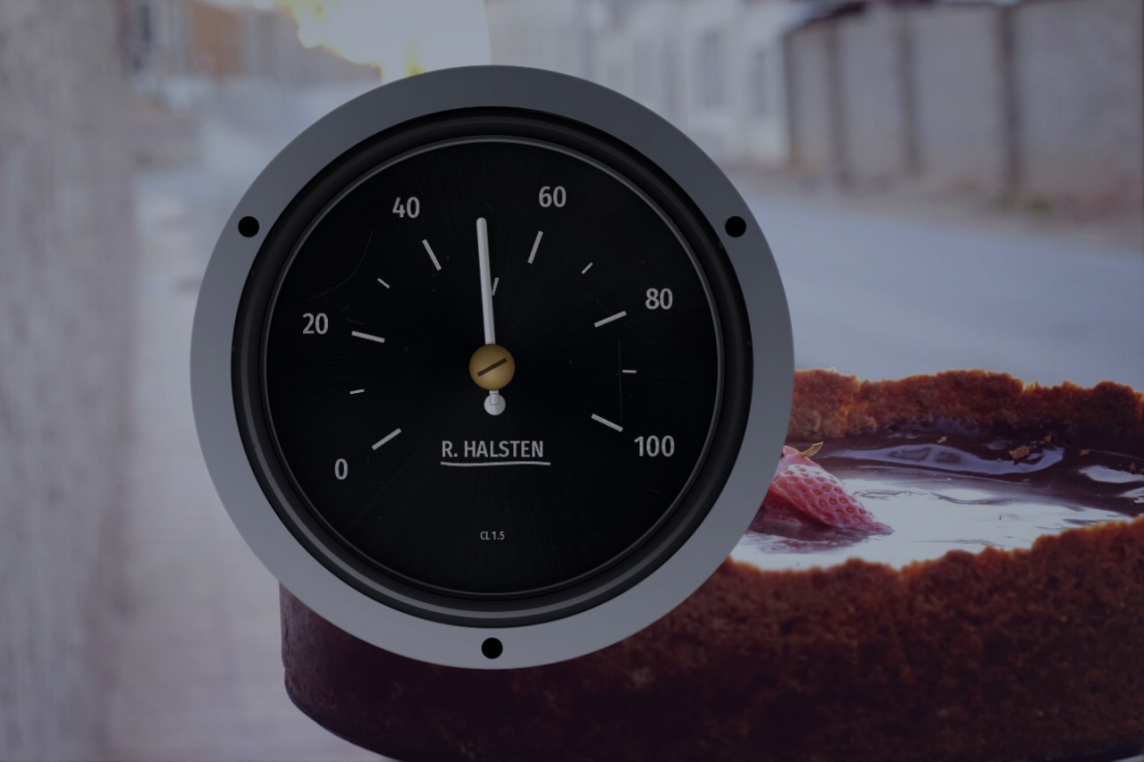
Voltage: V 50
